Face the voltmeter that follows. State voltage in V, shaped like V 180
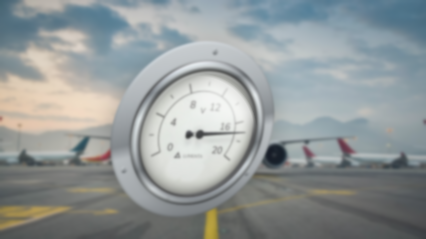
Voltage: V 17
